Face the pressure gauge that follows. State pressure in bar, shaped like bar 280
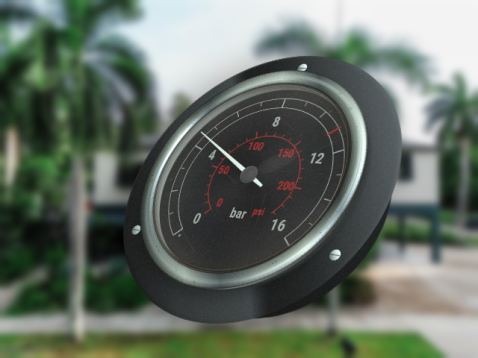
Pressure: bar 4.5
